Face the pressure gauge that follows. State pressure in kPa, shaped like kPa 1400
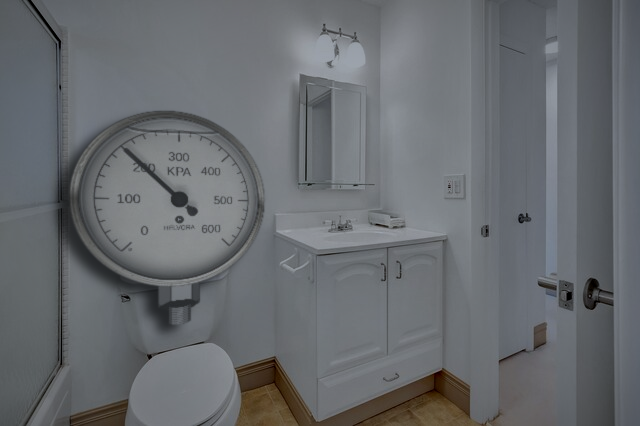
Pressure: kPa 200
